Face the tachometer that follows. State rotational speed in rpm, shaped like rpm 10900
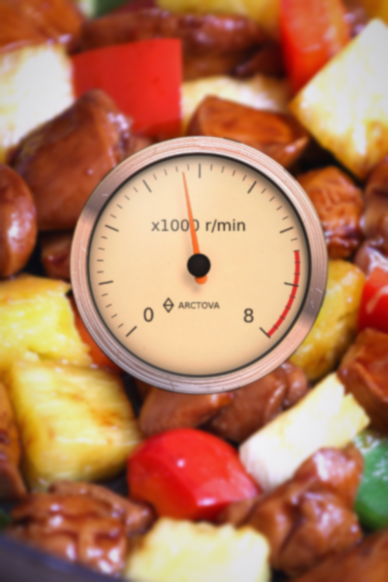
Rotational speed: rpm 3700
